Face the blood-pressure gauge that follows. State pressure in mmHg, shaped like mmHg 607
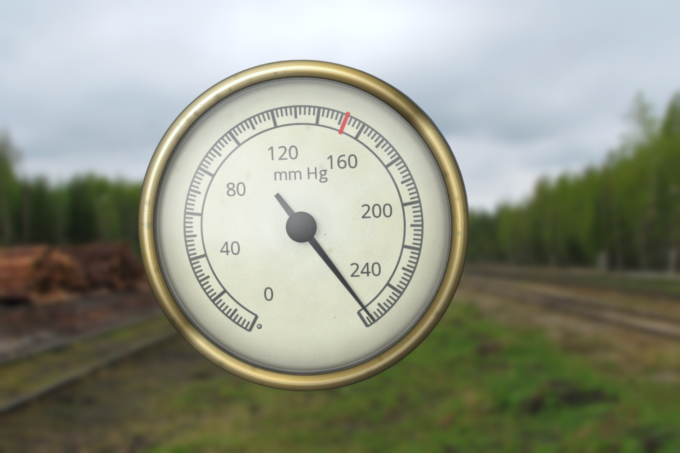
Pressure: mmHg 256
